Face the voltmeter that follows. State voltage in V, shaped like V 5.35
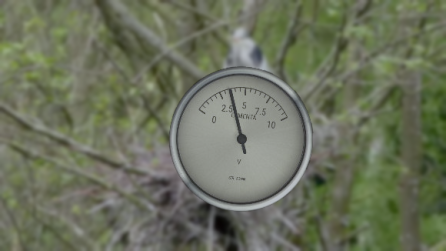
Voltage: V 3.5
